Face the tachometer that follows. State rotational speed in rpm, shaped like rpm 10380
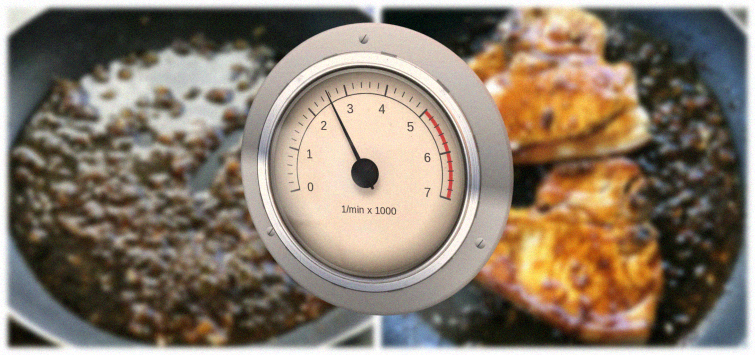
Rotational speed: rpm 2600
